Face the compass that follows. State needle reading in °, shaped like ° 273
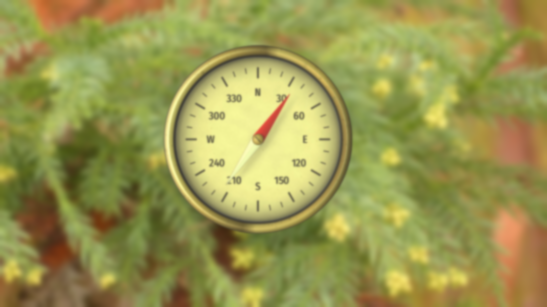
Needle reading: ° 35
